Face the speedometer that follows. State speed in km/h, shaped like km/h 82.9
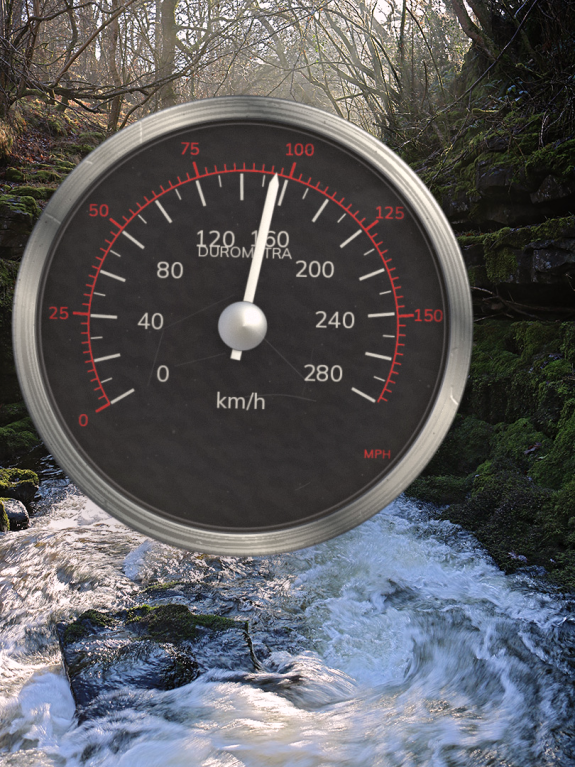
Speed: km/h 155
